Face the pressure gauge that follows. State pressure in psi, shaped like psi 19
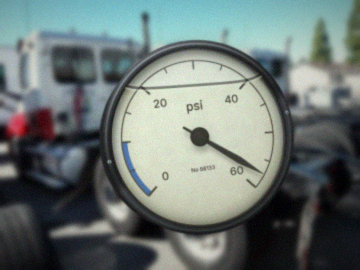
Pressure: psi 57.5
